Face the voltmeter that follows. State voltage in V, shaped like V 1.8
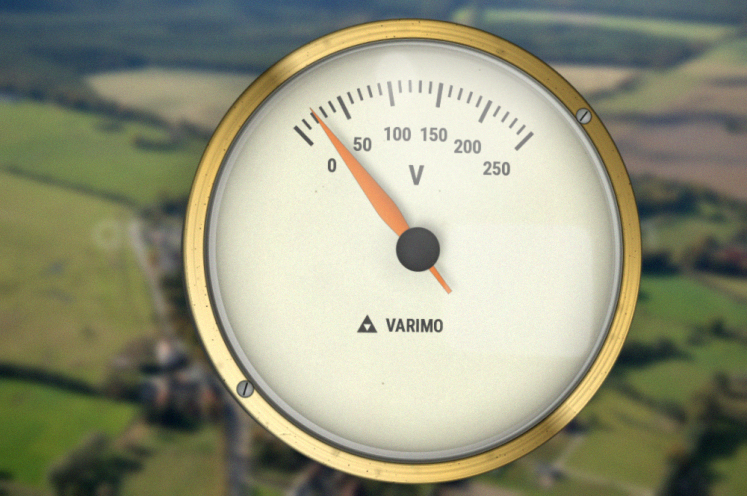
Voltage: V 20
